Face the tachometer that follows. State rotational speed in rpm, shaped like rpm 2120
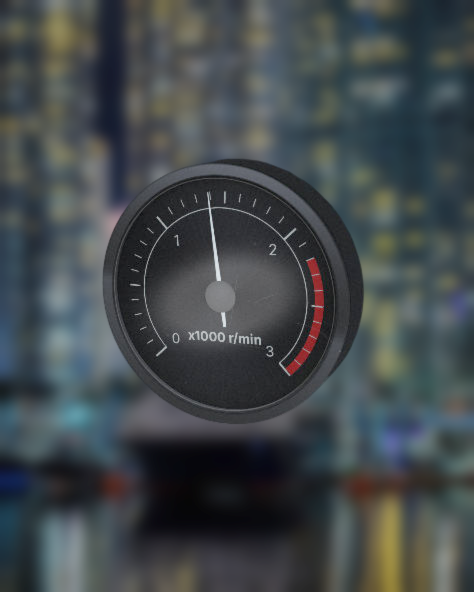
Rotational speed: rpm 1400
